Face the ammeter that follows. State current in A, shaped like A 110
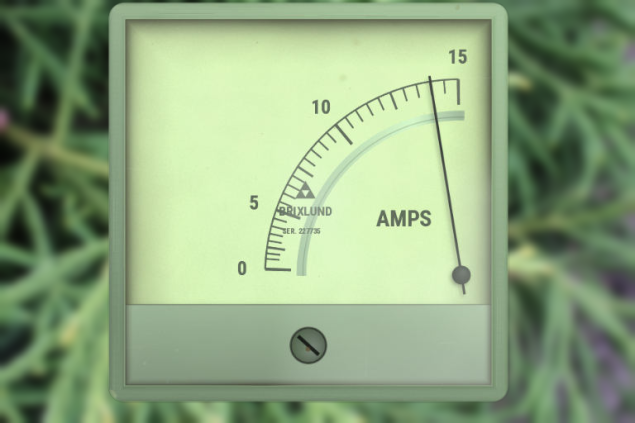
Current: A 14
